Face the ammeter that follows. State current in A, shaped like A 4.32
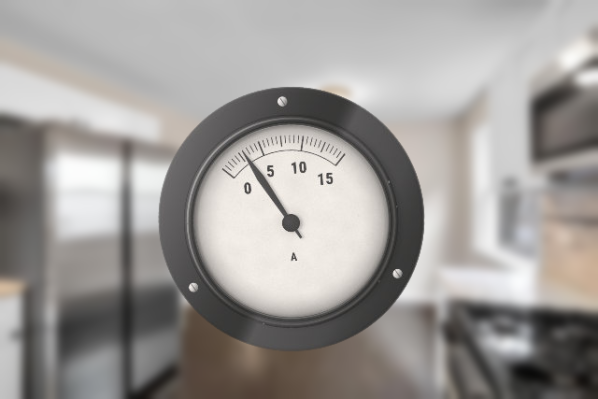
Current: A 3
